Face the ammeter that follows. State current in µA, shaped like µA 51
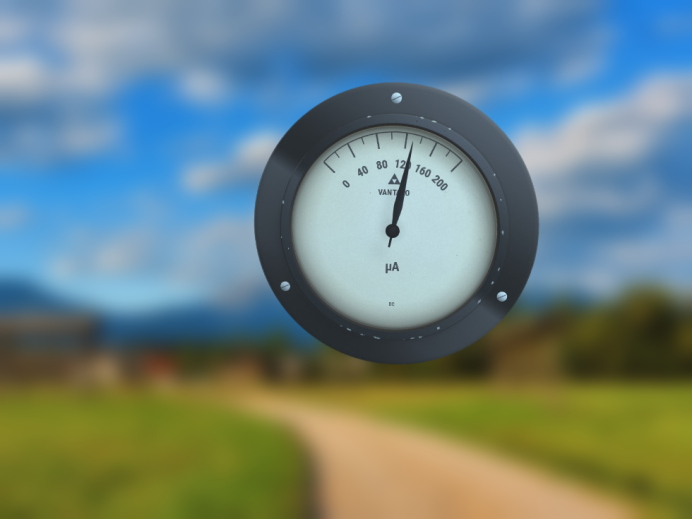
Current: µA 130
